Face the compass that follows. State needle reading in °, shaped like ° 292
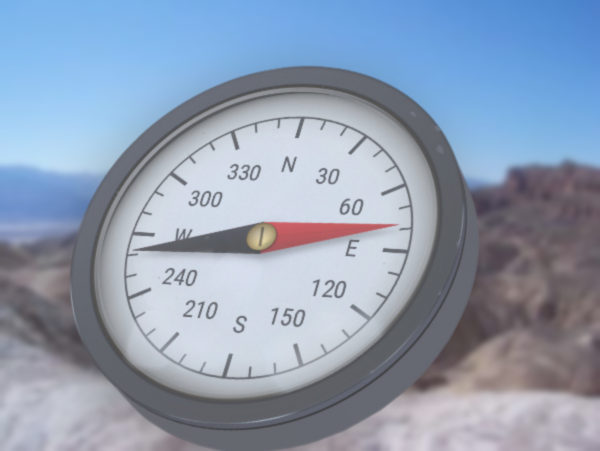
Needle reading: ° 80
